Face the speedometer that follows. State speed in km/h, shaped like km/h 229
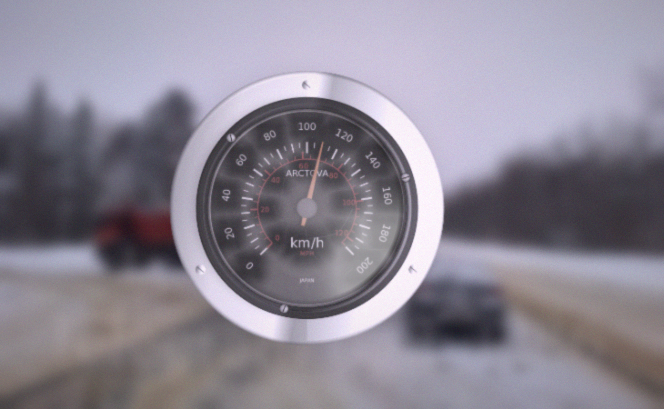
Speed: km/h 110
